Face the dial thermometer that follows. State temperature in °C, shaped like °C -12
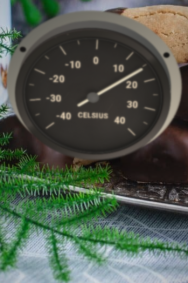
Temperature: °C 15
